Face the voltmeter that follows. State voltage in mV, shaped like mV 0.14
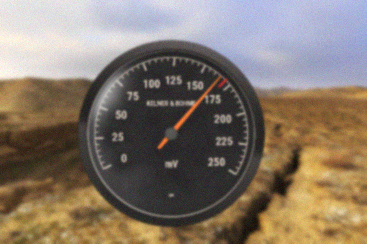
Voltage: mV 165
